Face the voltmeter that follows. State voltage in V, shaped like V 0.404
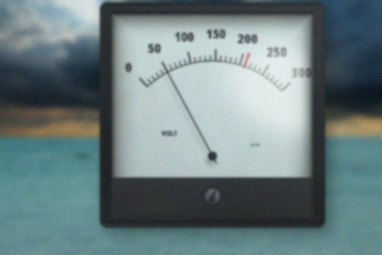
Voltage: V 50
